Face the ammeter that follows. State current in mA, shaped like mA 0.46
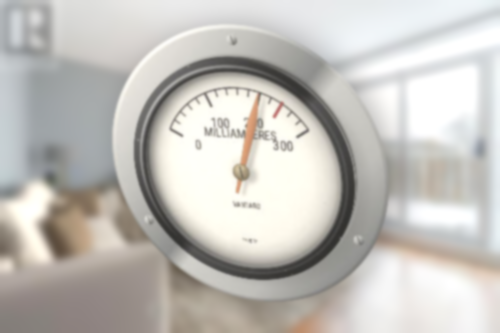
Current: mA 200
